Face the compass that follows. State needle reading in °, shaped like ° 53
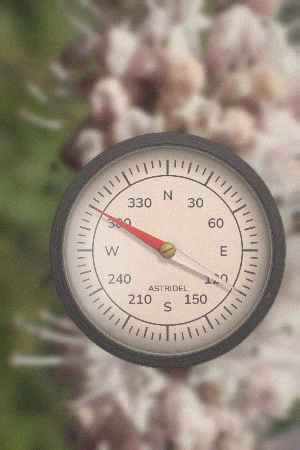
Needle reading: ° 300
